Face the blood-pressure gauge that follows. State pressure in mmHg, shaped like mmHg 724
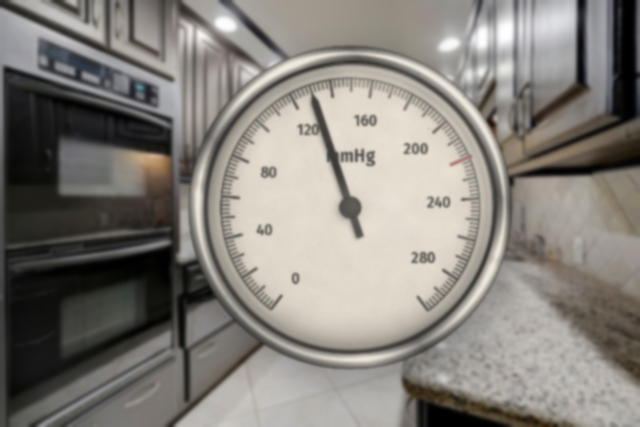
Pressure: mmHg 130
